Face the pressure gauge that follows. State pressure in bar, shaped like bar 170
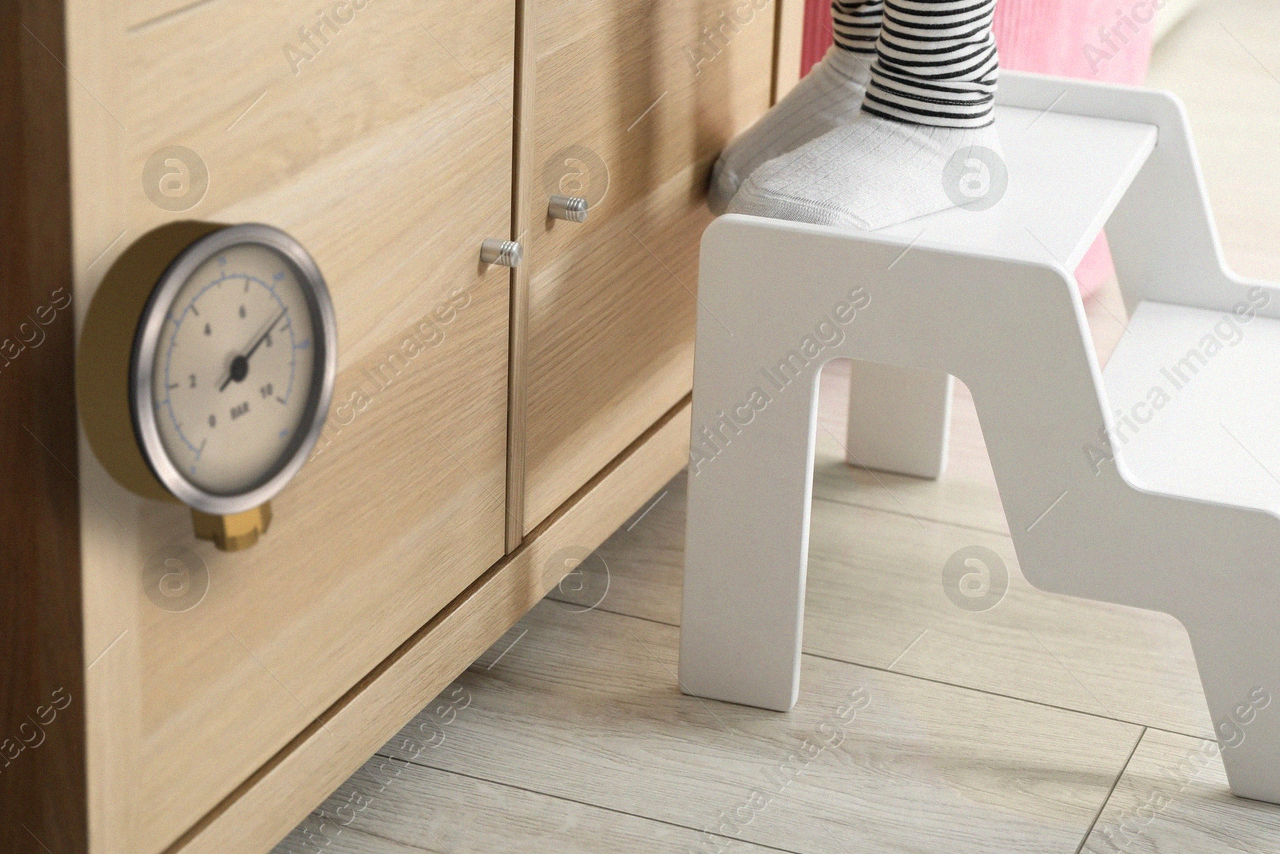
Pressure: bar 7.5
